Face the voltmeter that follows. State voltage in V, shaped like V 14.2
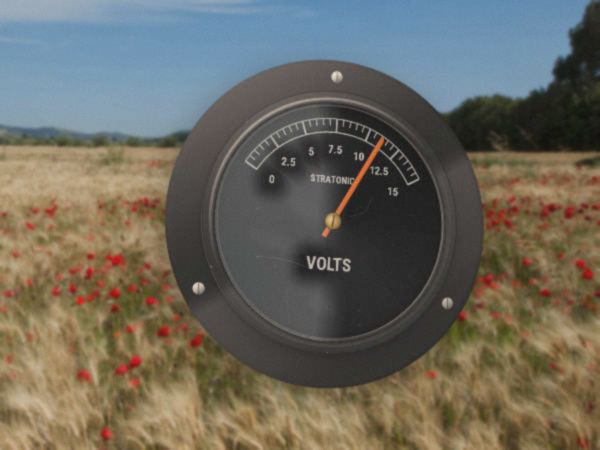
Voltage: V 11
